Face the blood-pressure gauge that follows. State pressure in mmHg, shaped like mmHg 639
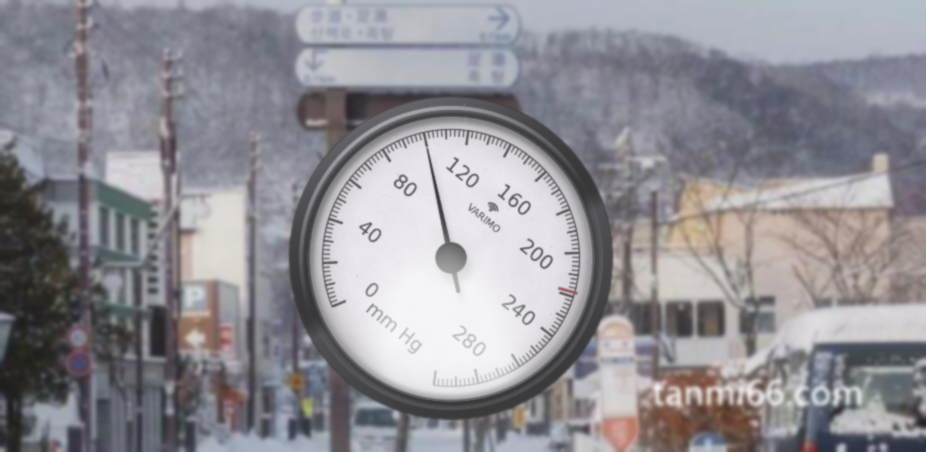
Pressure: mmHg 100
